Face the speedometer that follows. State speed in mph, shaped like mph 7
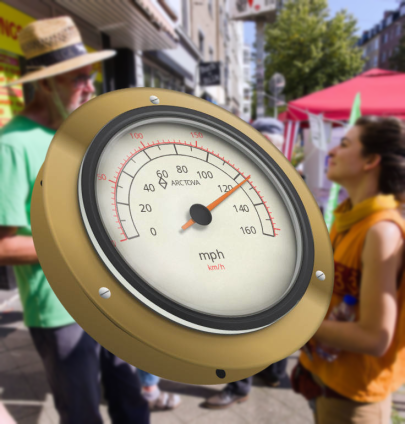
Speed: mph 125
